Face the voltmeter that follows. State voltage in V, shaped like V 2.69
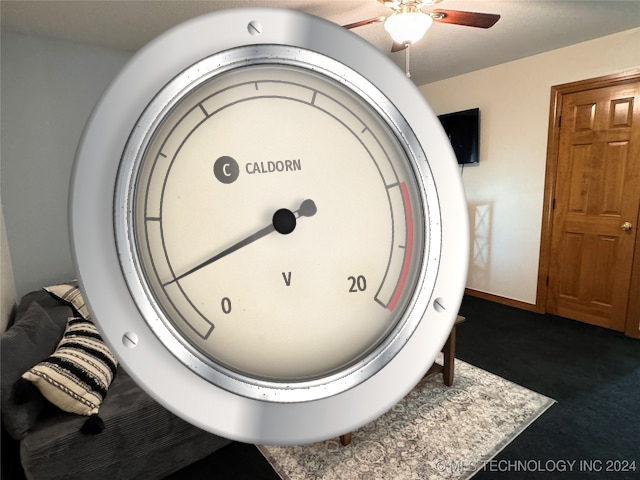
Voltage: V 2
